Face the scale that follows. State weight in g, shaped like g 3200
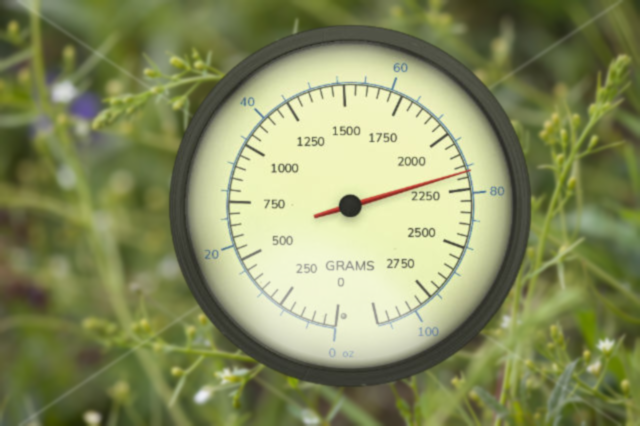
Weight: g 2175
